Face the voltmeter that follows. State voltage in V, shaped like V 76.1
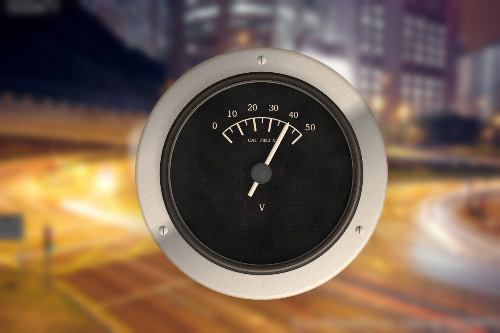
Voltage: V 40
